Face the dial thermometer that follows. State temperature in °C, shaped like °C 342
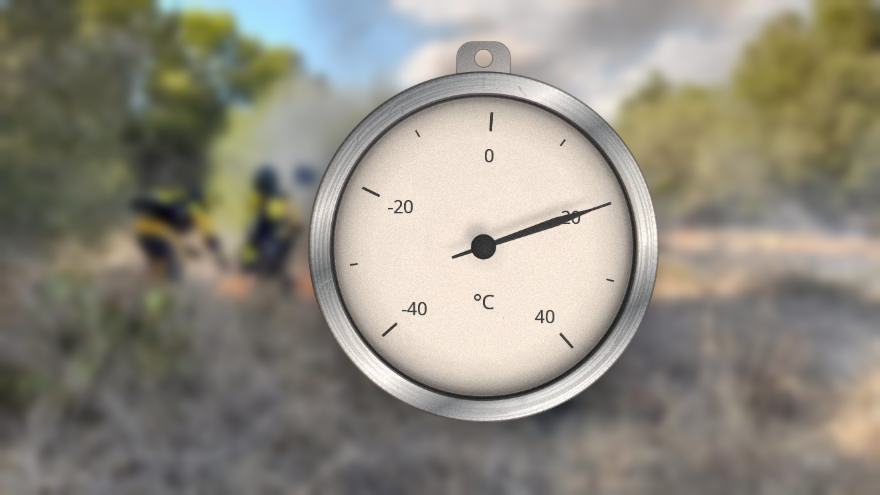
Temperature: °C 20
